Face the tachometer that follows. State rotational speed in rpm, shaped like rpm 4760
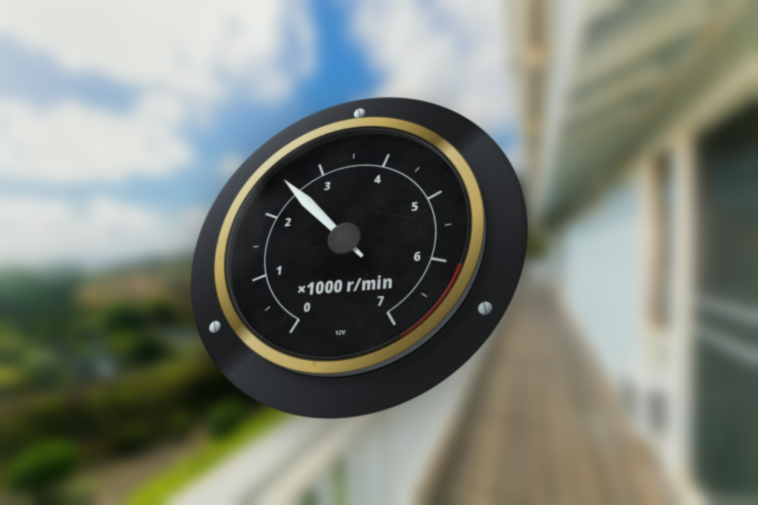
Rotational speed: rpm 2500
